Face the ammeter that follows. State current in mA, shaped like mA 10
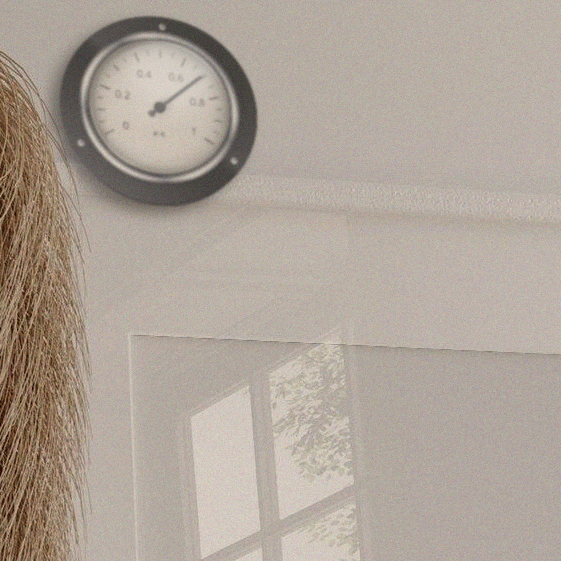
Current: mA 0.7
